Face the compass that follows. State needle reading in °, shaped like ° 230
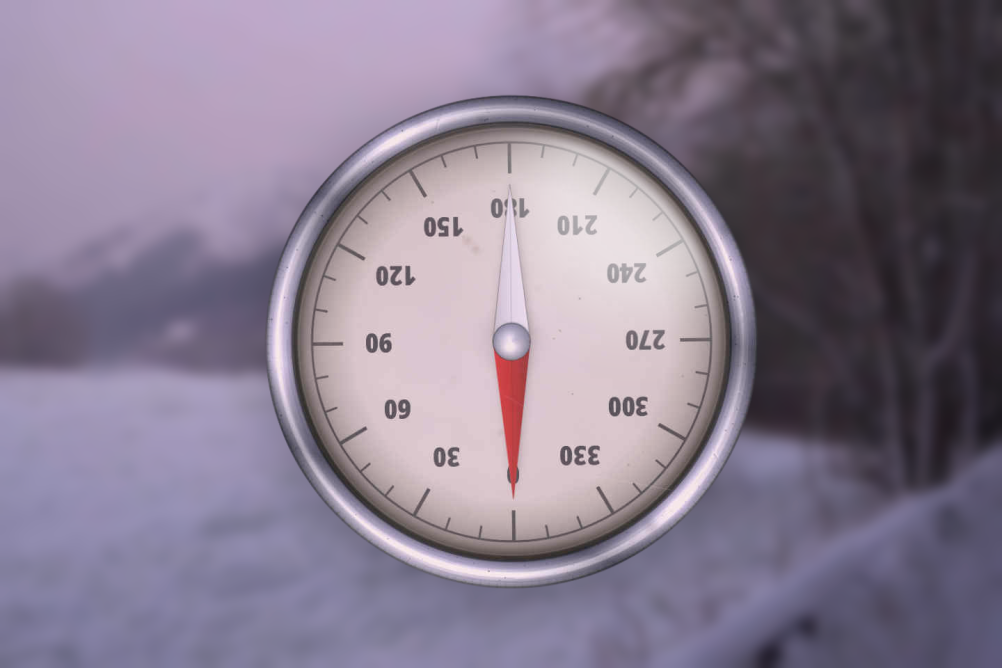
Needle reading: ° 0
